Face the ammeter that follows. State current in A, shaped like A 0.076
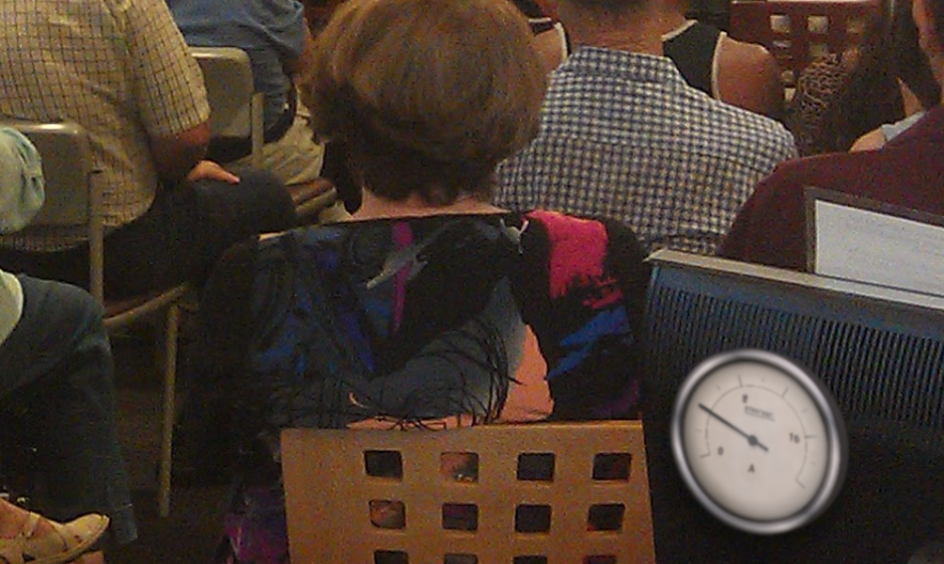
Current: A 4
